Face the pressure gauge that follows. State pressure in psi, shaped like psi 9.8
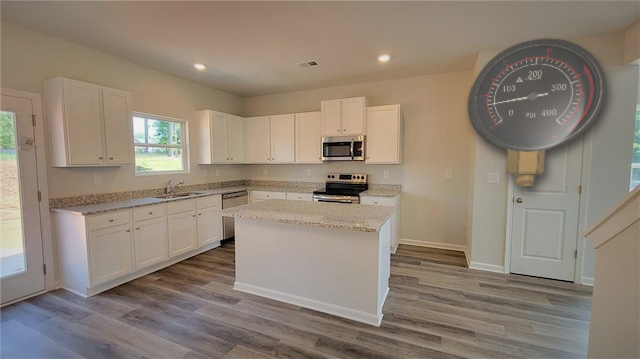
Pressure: psi 50
